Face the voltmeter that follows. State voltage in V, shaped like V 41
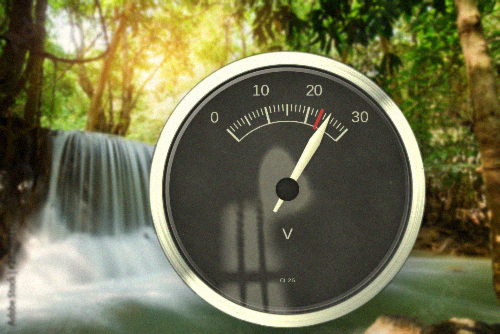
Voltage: V 25
